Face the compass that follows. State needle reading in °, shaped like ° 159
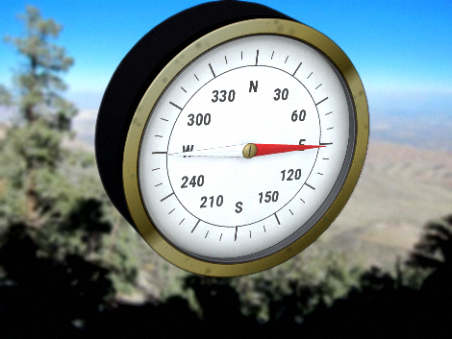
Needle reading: ° 90
